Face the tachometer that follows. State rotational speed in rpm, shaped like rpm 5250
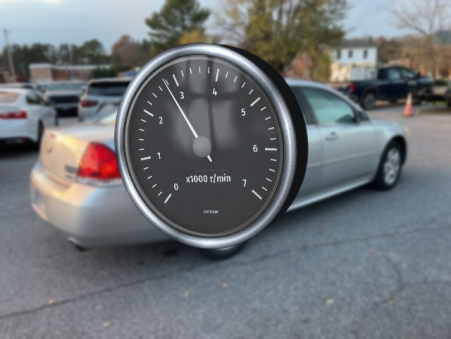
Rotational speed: rpm 2800
